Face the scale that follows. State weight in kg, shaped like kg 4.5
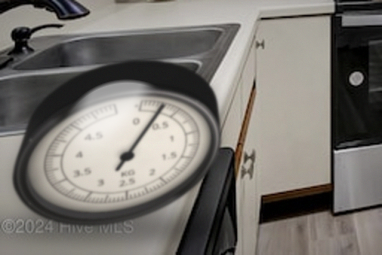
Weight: kg 0.25
